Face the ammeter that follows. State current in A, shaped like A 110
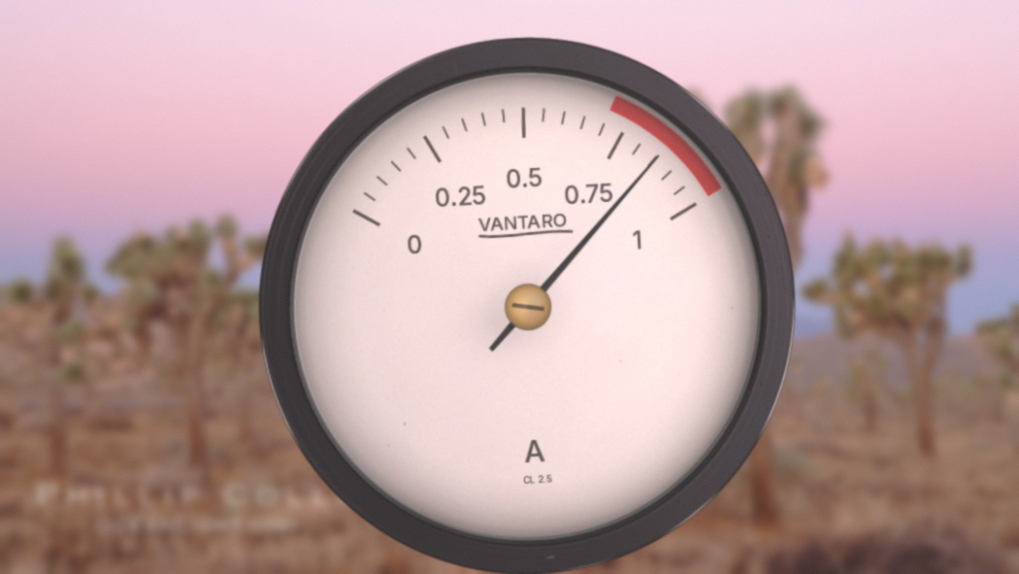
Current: A 0.85
